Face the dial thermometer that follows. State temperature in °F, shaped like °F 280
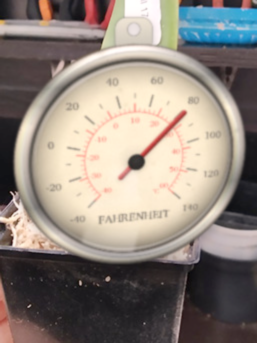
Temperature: °F 80
